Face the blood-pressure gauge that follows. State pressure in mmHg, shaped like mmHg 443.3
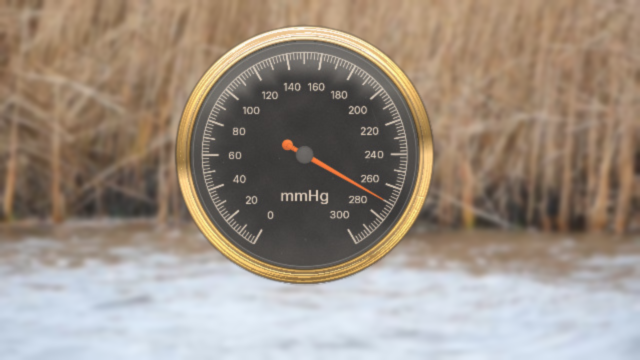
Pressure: mmHg 270
